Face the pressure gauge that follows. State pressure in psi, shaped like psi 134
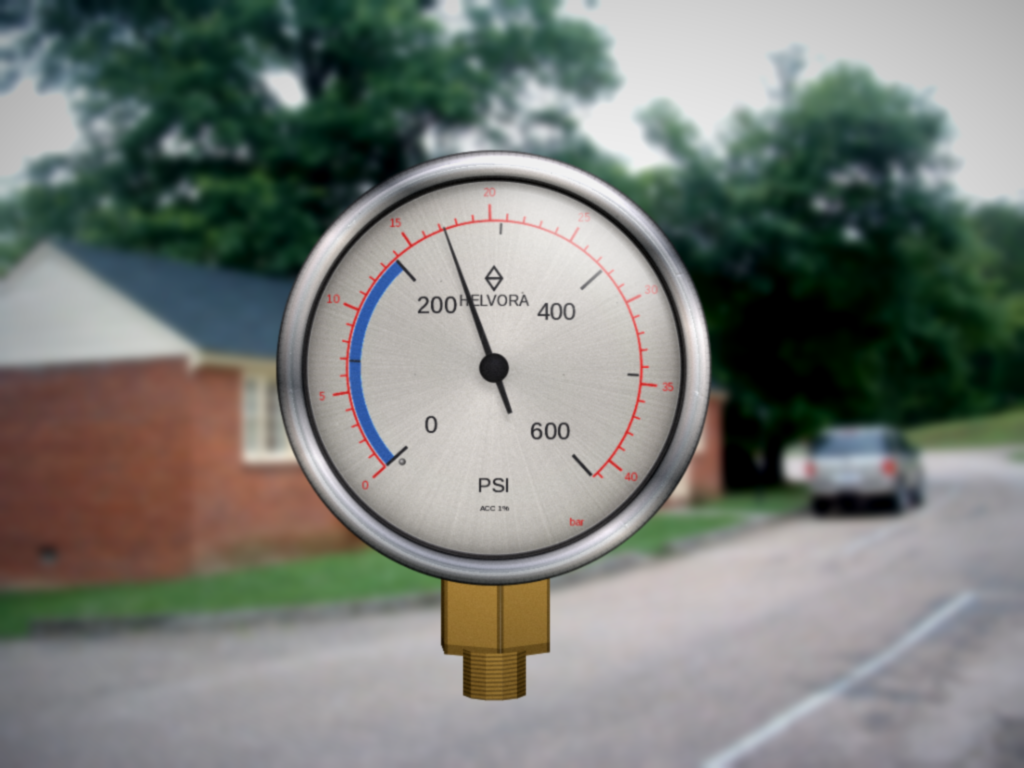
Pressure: psi 250
